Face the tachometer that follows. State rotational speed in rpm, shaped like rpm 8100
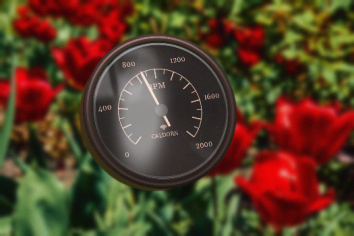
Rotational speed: rpm 850
